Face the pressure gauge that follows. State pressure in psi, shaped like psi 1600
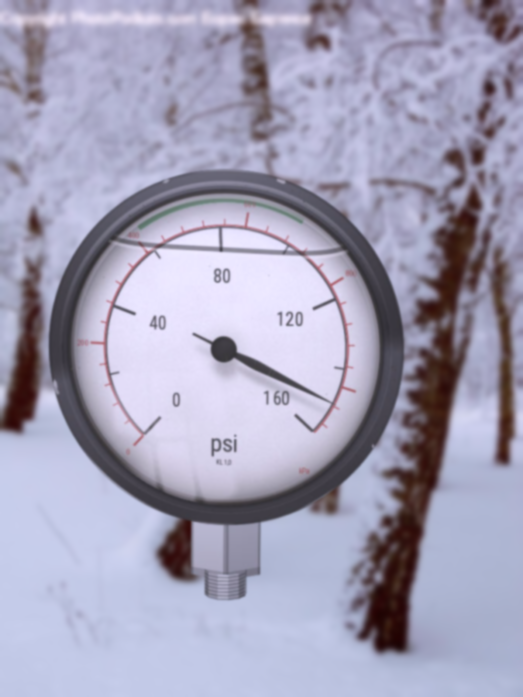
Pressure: psi 150
